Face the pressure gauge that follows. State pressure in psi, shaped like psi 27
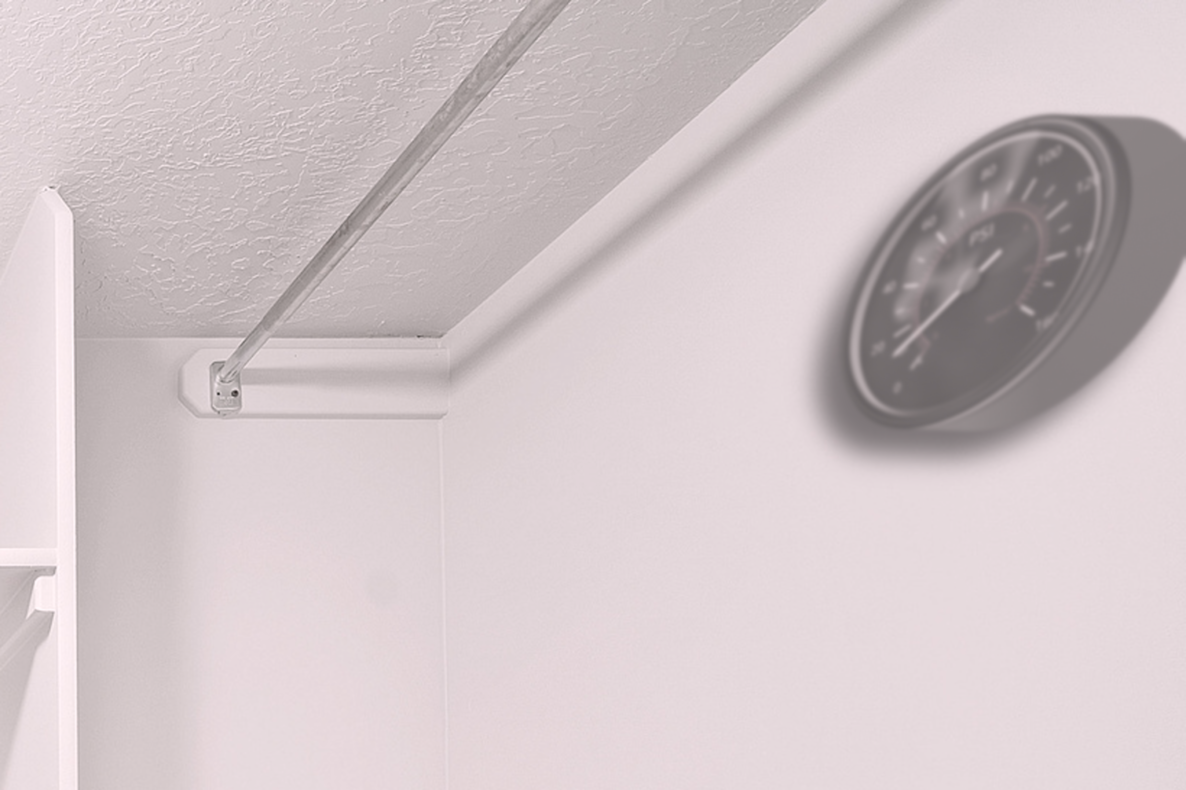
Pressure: psi 10
